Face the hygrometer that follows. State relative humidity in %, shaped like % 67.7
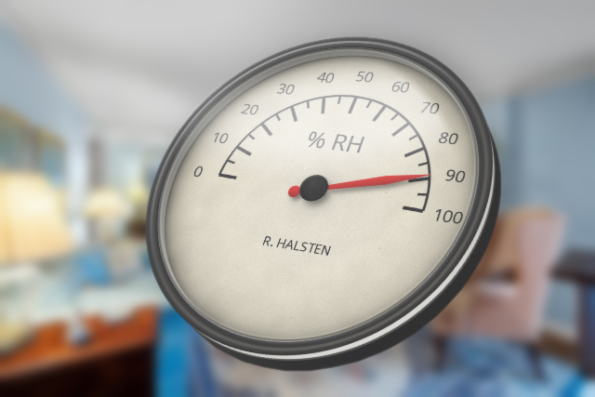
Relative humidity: % 90
